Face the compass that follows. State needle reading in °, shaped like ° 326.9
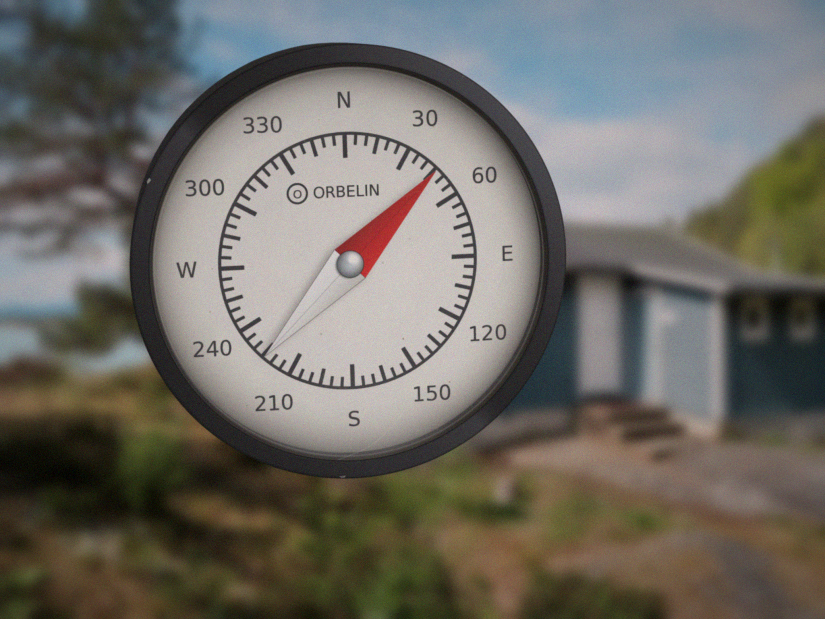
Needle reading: ° 45
